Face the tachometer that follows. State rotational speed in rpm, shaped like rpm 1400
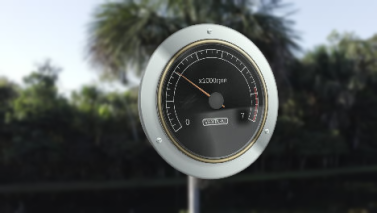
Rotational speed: rpm 2000
